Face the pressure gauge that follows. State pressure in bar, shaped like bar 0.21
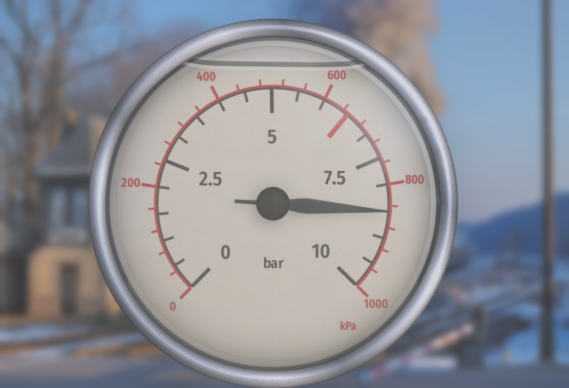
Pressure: bar 8.5
